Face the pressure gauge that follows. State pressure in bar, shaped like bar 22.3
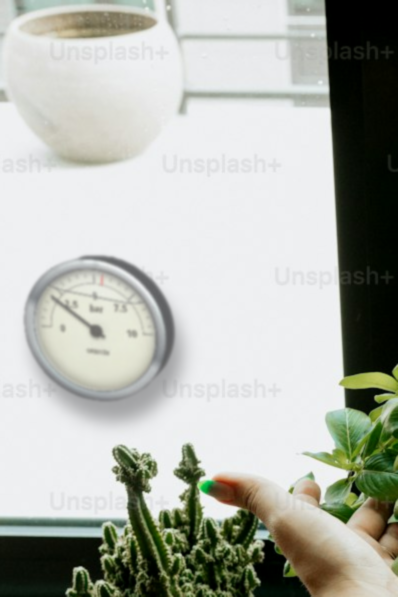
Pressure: bar 2
